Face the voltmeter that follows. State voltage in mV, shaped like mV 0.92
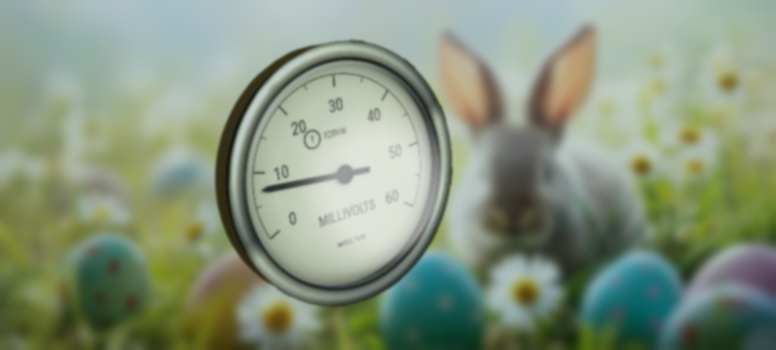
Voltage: mV 7.5
